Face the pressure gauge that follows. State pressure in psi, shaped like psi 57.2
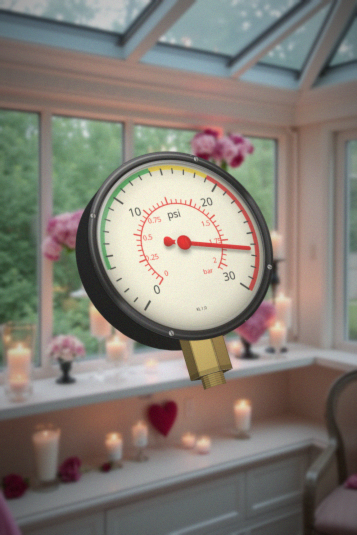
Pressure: psi 26.5
